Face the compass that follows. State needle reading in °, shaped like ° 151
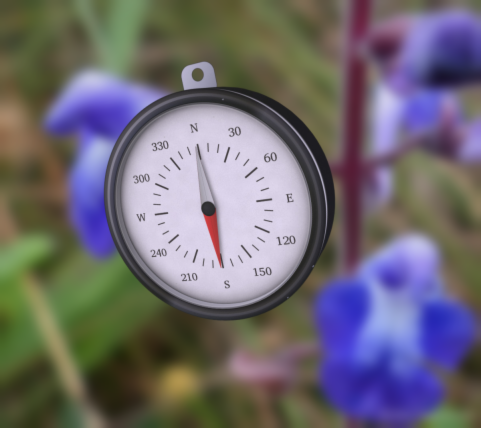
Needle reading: ° 180
